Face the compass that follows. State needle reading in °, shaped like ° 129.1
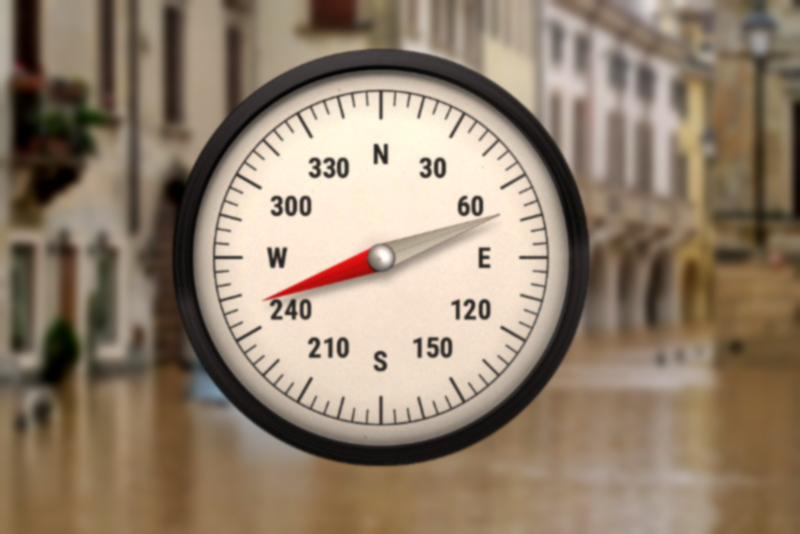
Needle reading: ° 250
